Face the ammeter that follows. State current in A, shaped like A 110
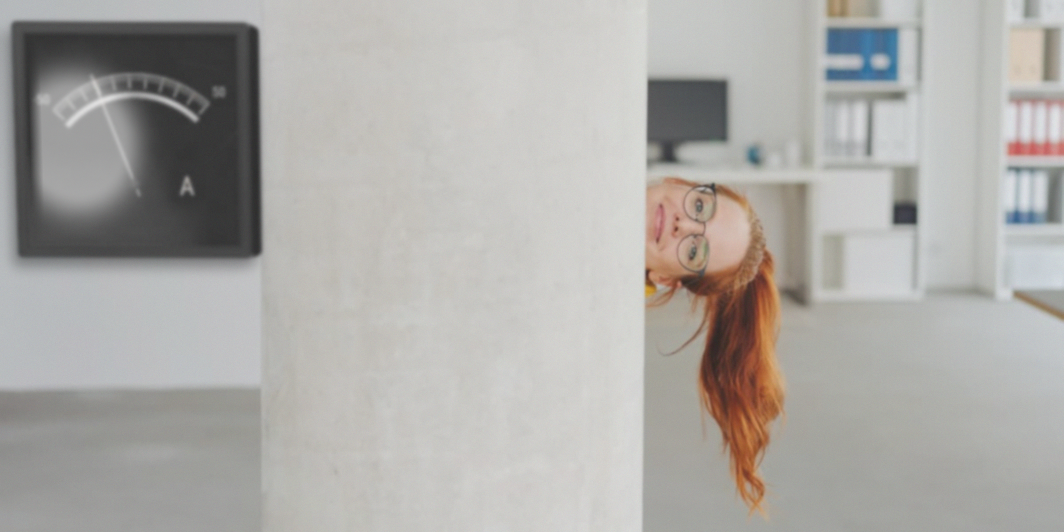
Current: A -20
